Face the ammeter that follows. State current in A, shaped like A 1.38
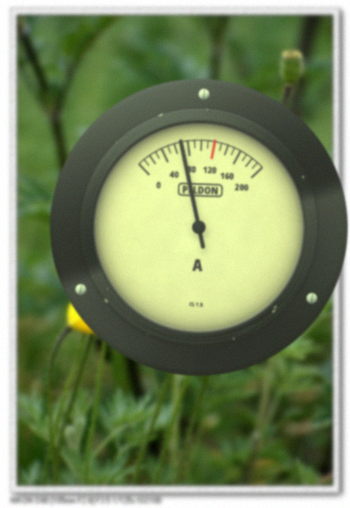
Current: A 70
